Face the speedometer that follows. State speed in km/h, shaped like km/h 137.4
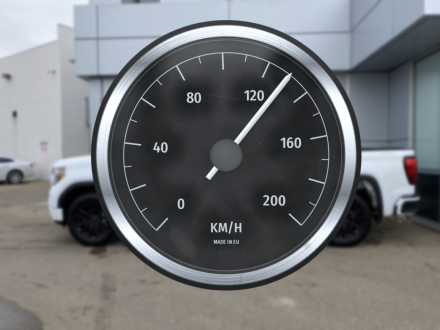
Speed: km/h 130
